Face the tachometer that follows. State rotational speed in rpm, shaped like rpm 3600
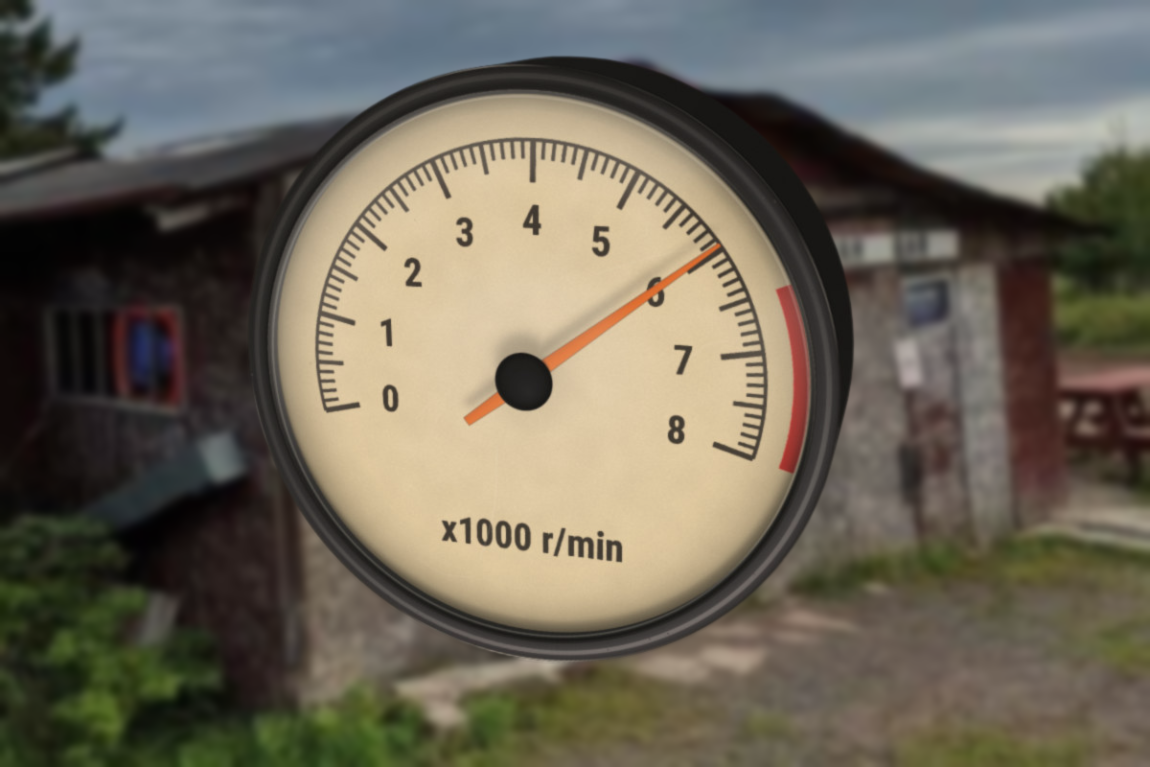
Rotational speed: rpm 5950
